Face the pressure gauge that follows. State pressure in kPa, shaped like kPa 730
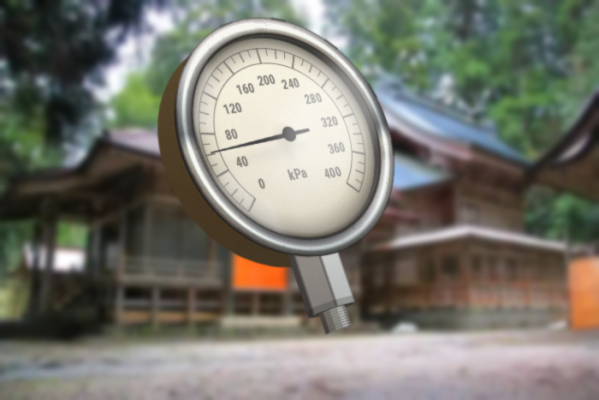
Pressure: kPa 60
